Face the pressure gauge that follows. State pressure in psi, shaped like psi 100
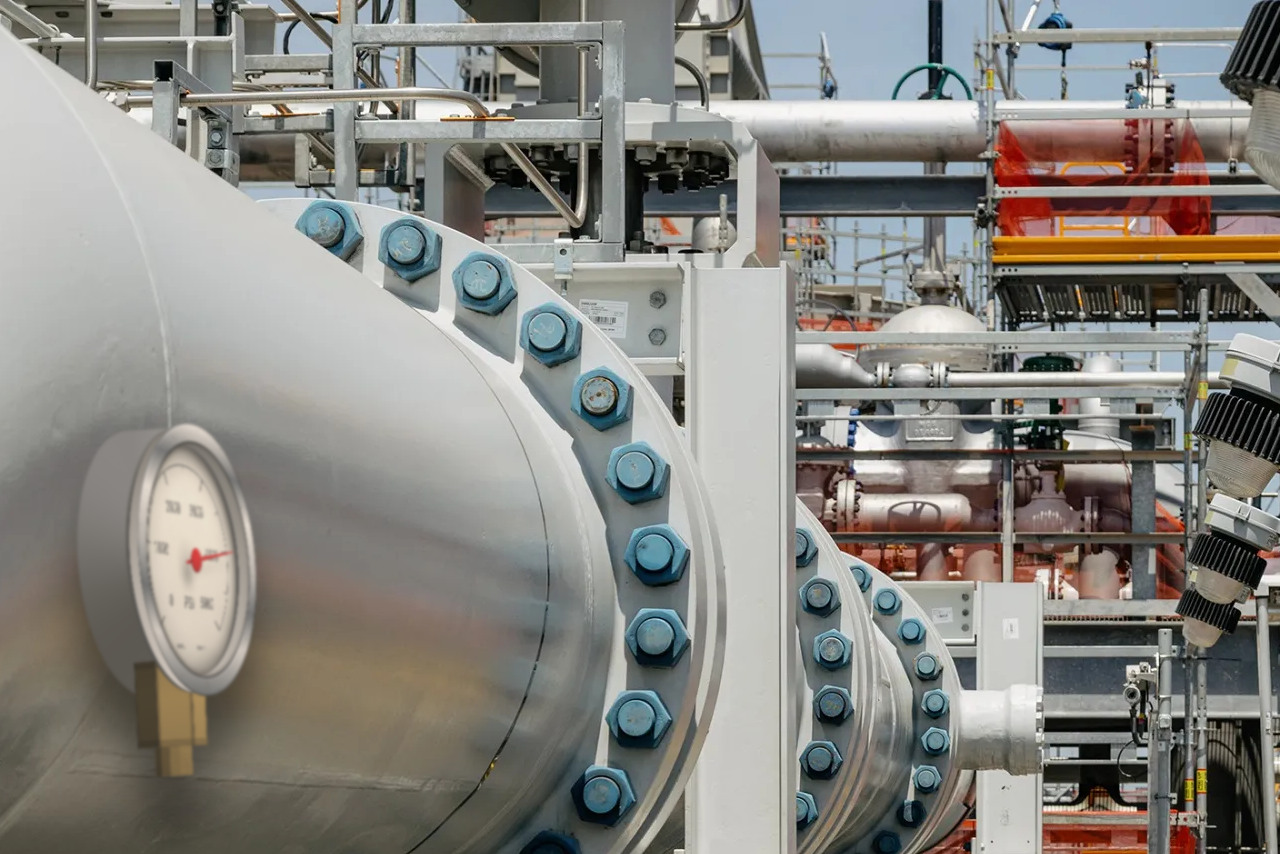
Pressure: psi 4000
